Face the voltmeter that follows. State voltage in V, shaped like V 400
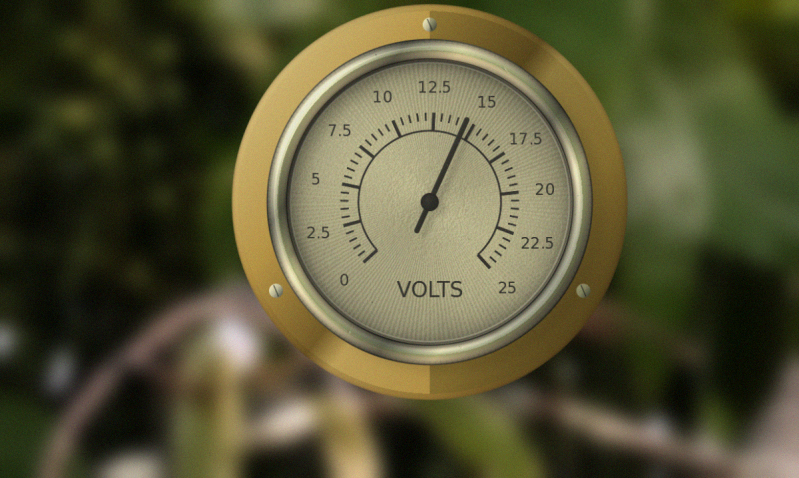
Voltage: V 14.5
